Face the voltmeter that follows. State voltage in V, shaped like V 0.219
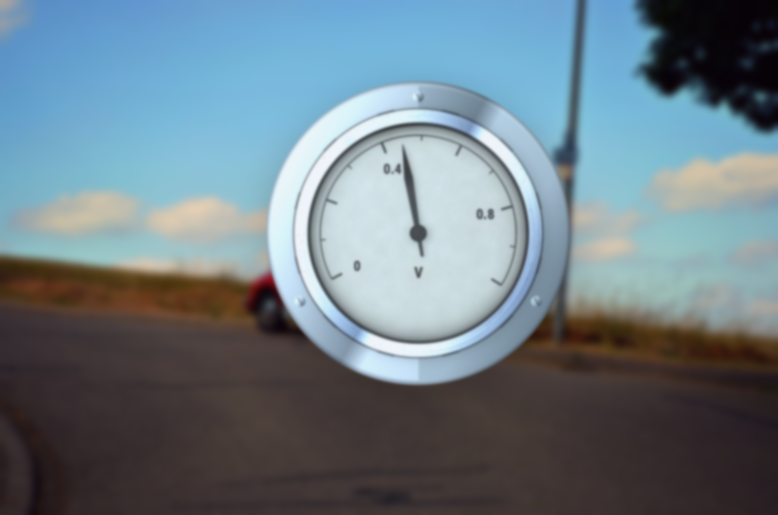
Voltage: V 0.45
